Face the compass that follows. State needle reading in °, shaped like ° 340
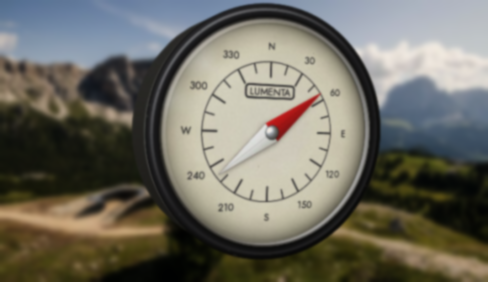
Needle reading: ° 52.5
